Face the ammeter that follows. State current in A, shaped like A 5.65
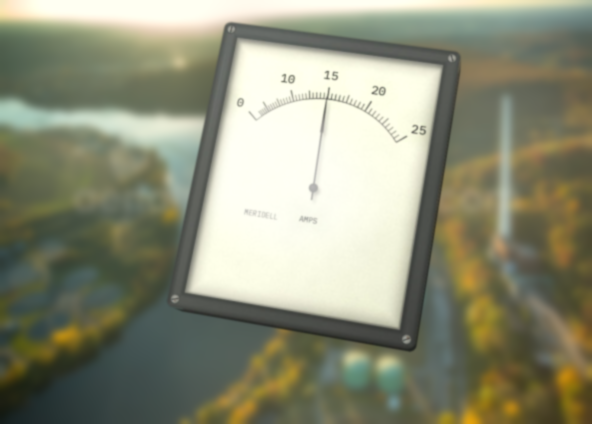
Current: A 15
